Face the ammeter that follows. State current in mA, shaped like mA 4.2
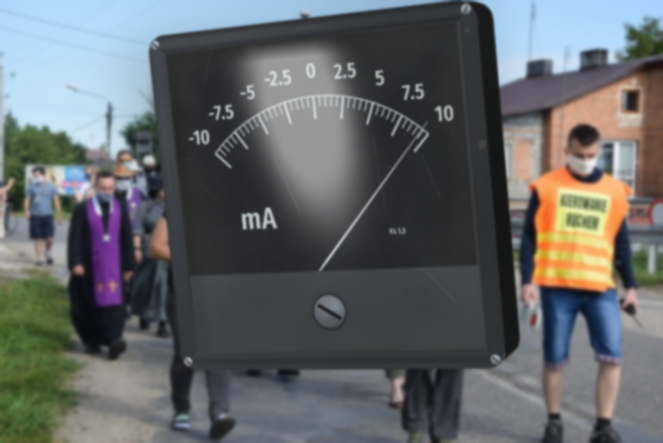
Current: mA 9.5
